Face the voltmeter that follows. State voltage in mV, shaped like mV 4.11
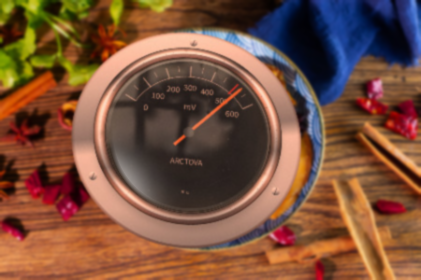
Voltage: mV 525
